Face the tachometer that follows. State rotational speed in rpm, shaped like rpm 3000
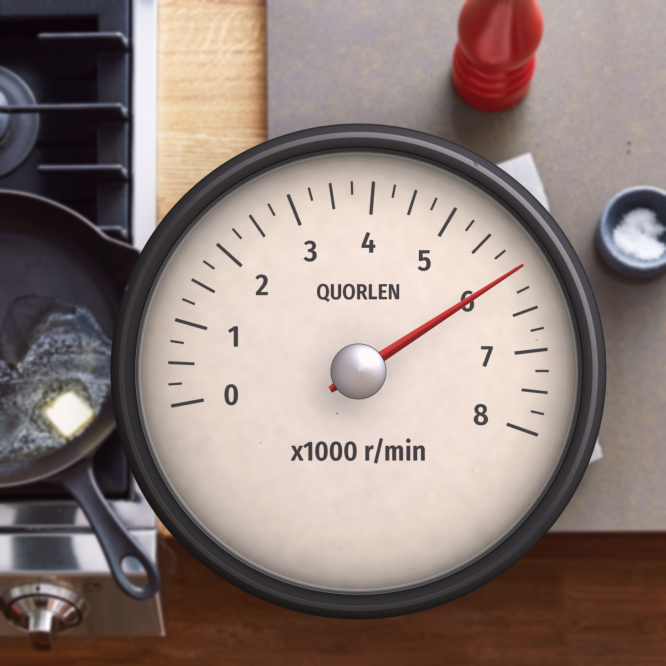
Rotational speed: rpm 6000
